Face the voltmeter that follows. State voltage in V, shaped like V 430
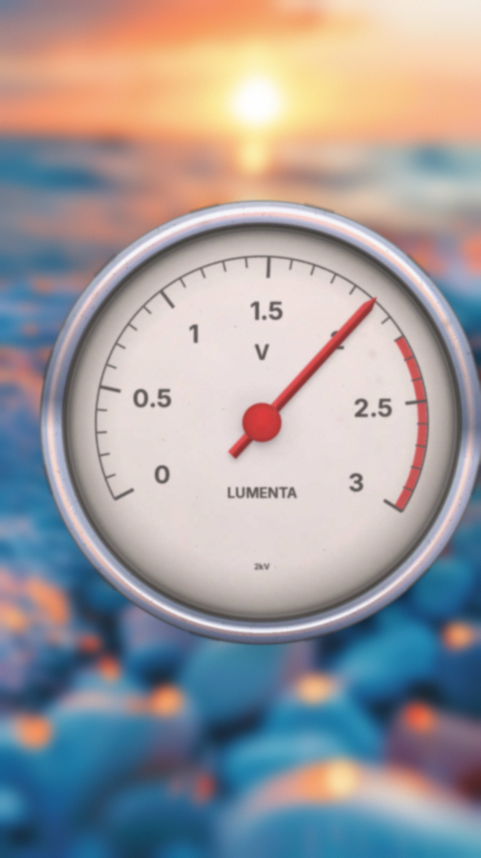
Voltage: V 2
